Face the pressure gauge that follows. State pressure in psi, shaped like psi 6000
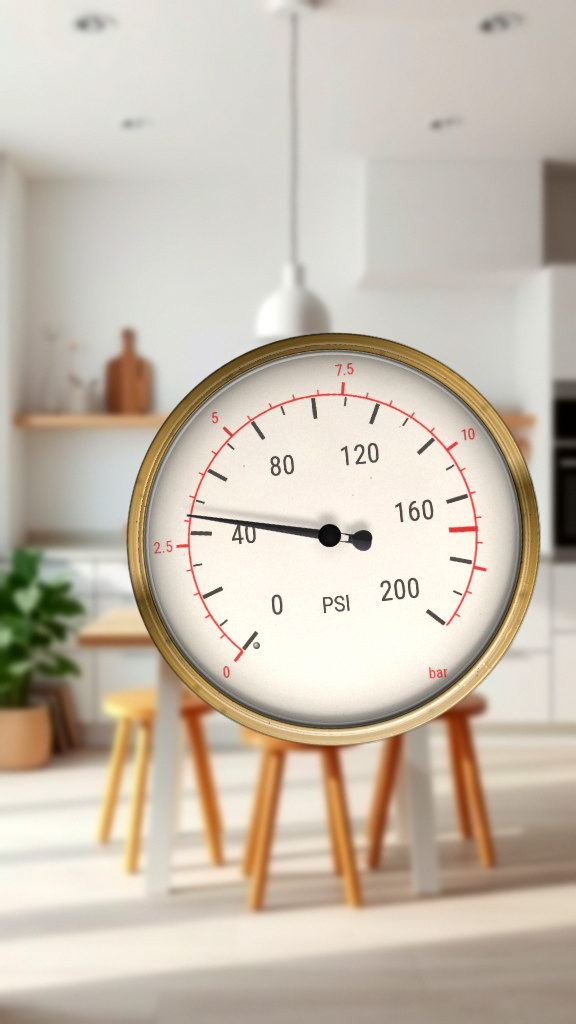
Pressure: psi 45
